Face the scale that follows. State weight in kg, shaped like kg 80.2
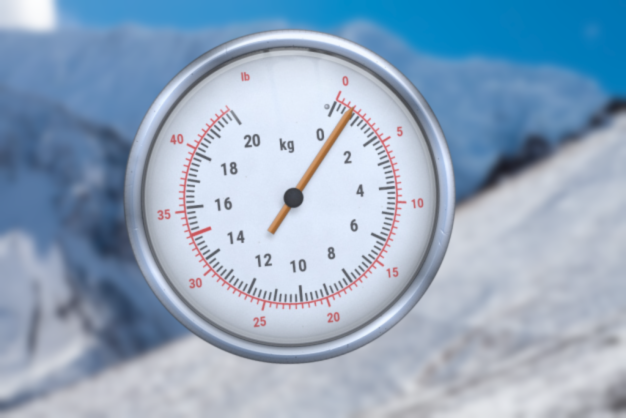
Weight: kg 0.6
